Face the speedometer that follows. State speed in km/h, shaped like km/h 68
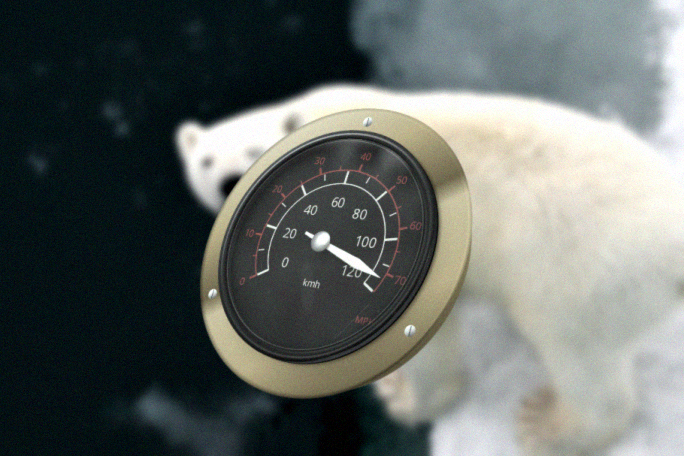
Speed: km/h 115
